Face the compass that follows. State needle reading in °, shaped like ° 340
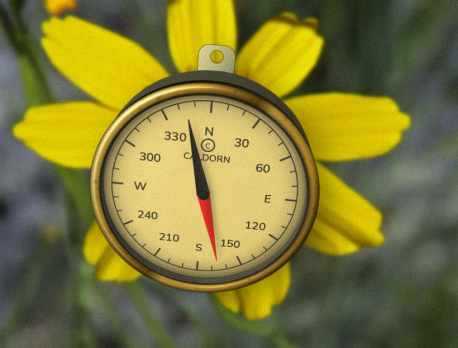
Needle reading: ° 165
